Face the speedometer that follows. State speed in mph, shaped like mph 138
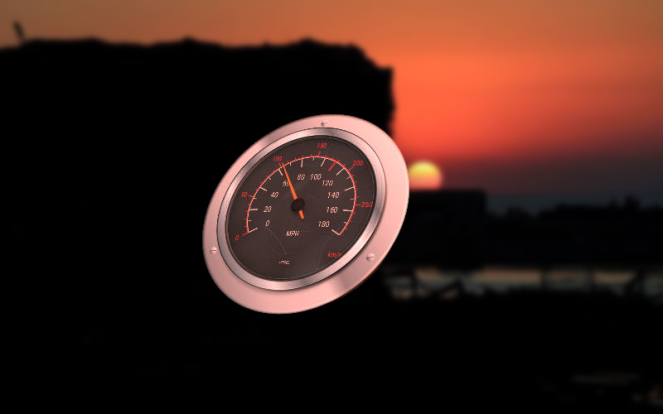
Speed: mph 65
